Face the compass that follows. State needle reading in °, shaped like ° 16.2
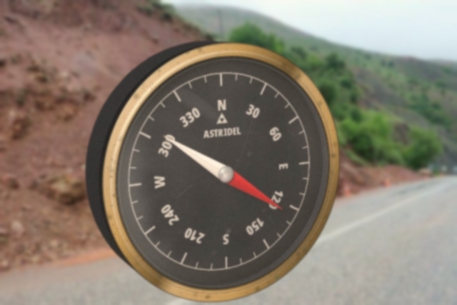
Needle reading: ° 125
